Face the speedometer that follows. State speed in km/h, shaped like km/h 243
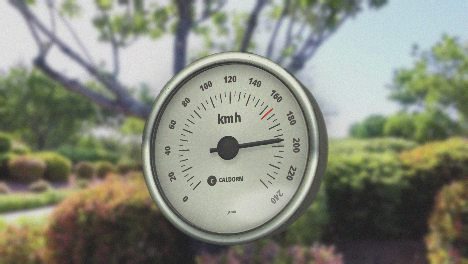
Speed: km/h 195
